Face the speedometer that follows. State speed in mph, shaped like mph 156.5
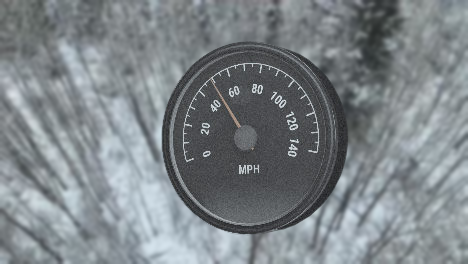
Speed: mph 50
